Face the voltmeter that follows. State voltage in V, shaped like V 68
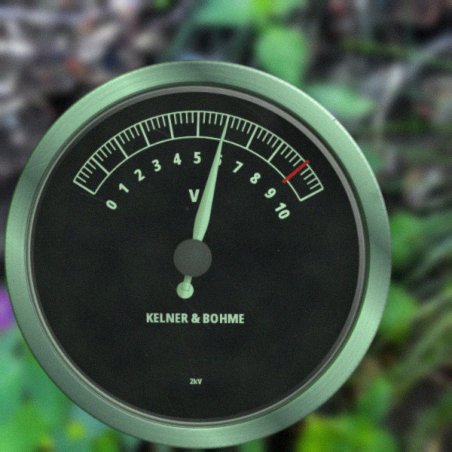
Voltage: V 6
